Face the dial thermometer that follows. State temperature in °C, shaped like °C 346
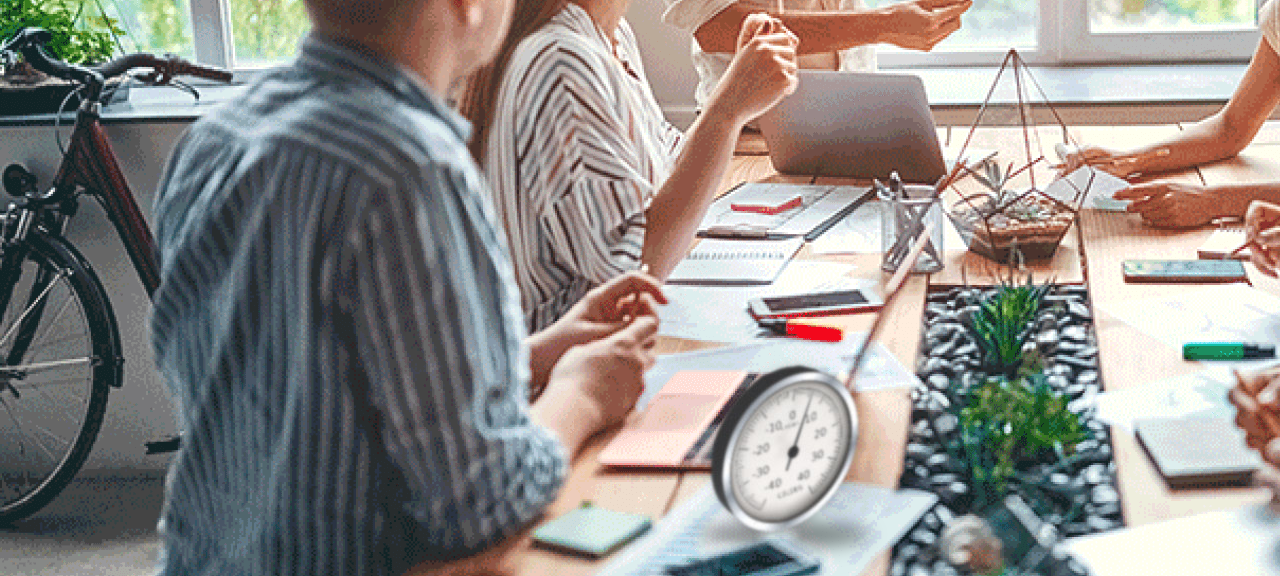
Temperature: °C 5
